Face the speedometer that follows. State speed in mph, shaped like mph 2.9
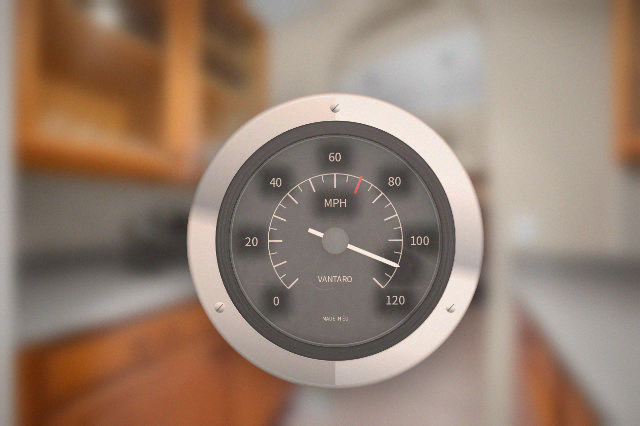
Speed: mph 110
